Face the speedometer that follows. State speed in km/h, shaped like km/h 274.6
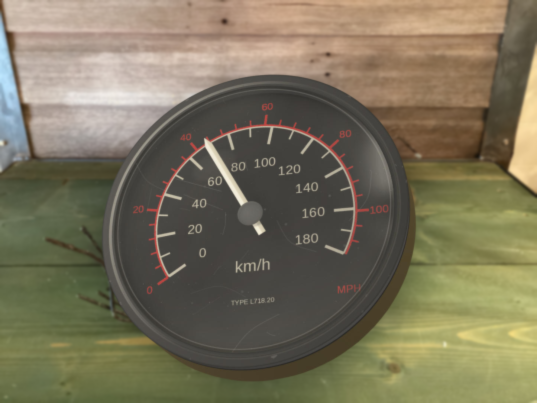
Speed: km/h 70
